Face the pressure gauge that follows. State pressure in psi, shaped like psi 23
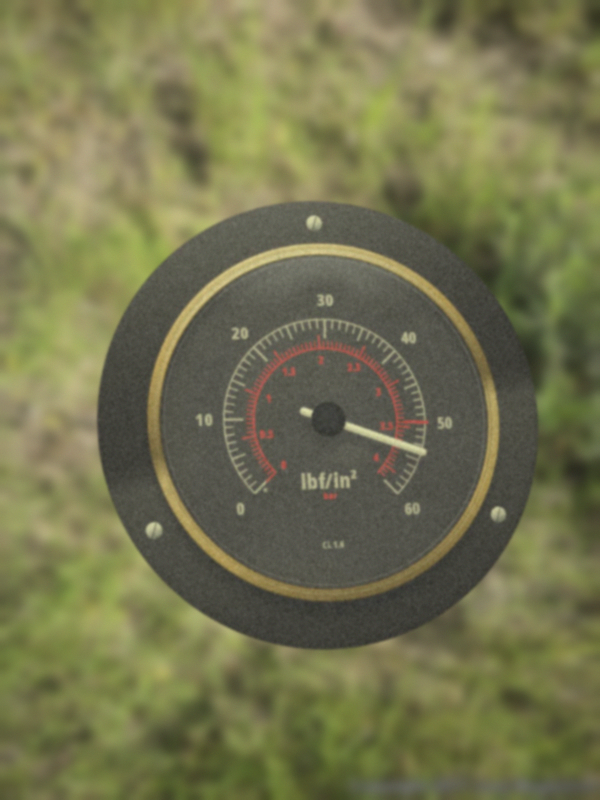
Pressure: psi 54
